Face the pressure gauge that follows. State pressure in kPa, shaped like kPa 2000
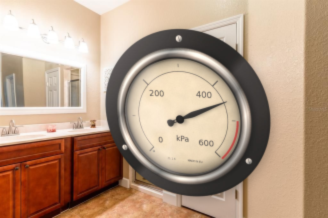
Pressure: kPa 450
